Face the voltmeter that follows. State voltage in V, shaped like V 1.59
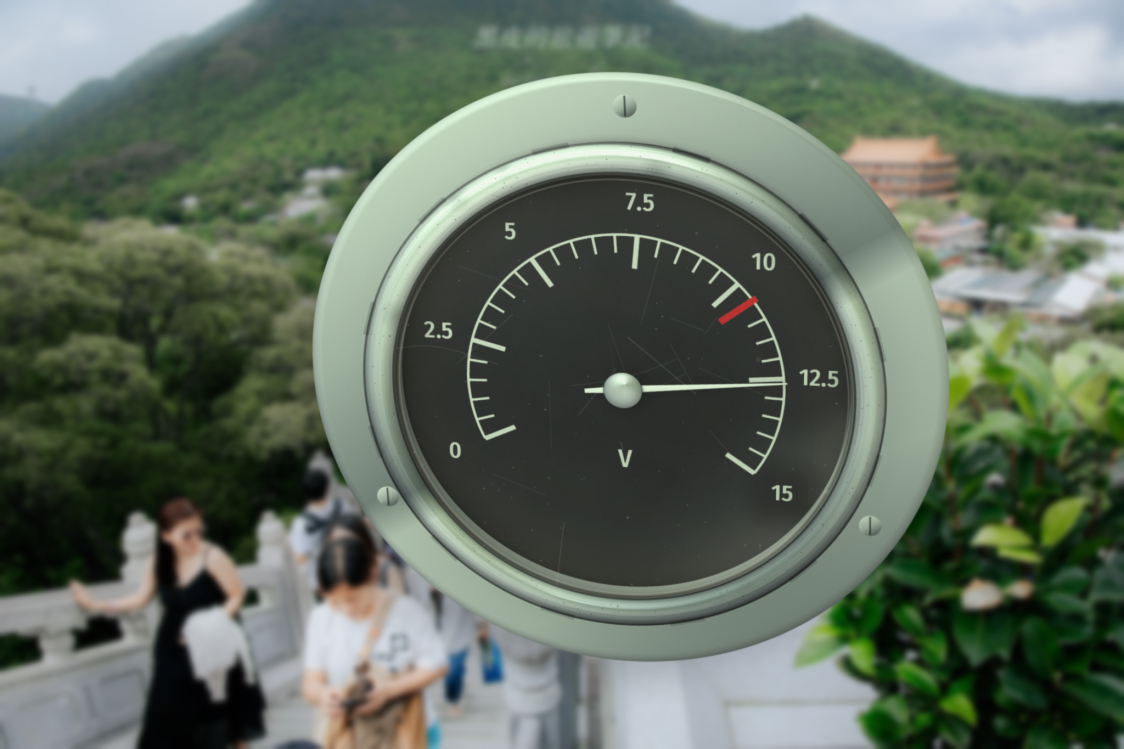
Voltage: V 12.5
